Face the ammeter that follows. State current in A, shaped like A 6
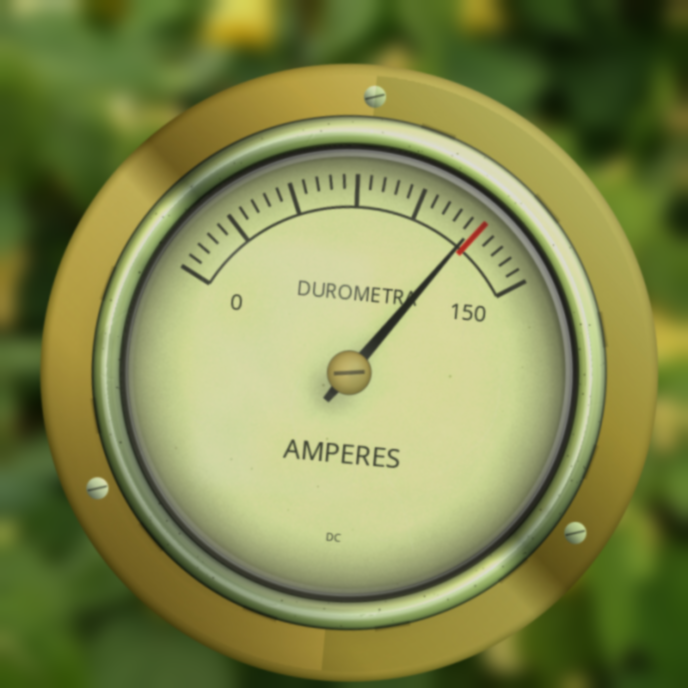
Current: A 122.5
